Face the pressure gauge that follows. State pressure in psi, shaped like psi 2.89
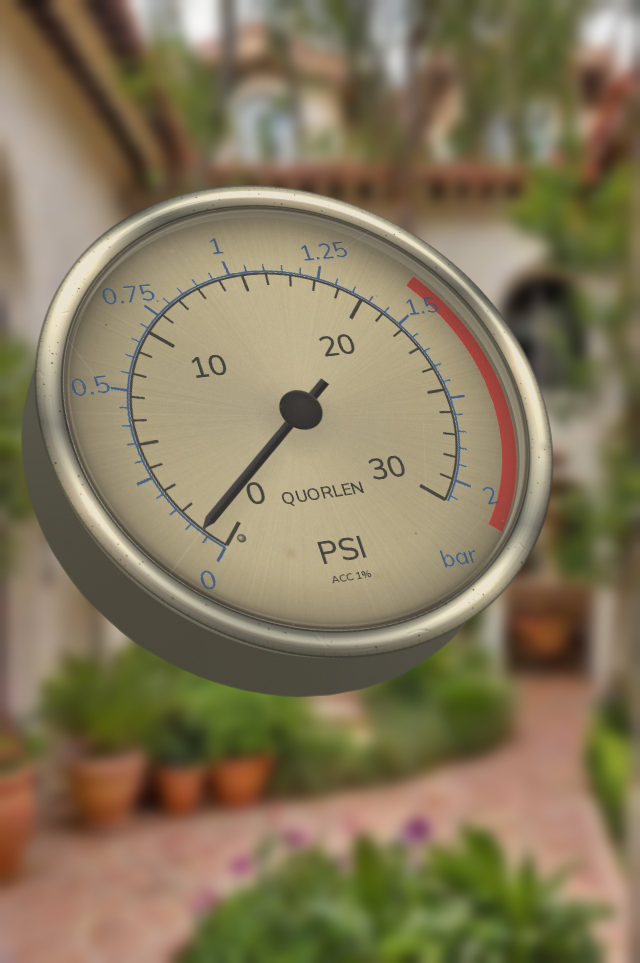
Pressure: psi 1
